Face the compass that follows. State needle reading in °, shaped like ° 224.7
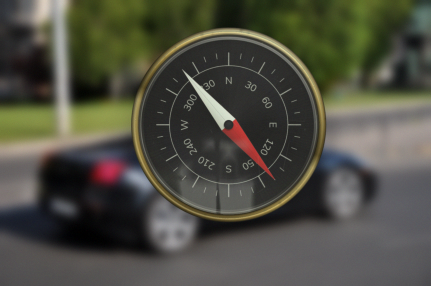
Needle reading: ° 140
